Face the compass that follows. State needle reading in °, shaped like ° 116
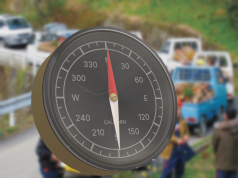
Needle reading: ° 0
